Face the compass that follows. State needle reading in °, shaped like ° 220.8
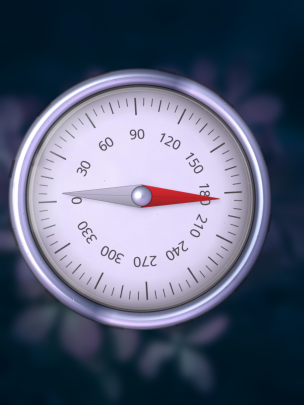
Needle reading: ° 185
